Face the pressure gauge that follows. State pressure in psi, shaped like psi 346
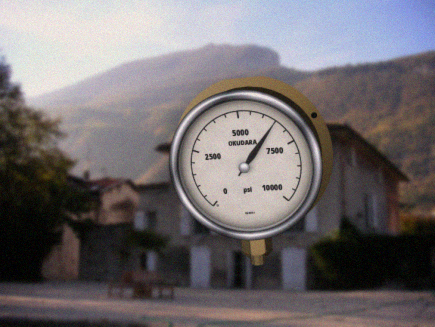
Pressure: psi 6500
